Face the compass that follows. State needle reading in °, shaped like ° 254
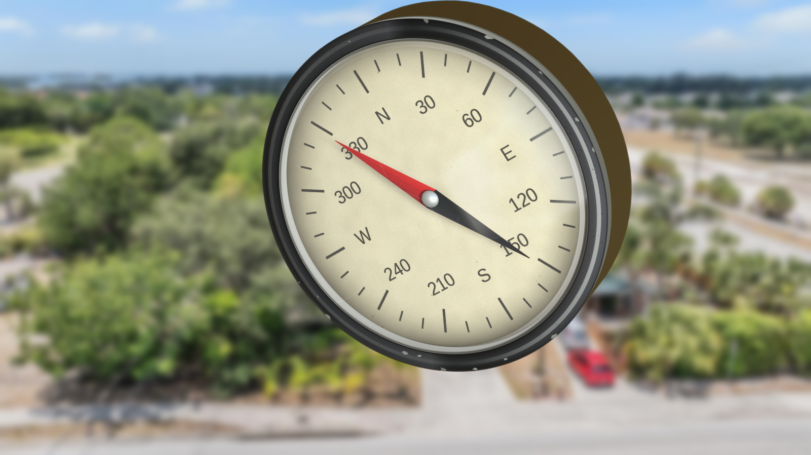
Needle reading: ° 330
